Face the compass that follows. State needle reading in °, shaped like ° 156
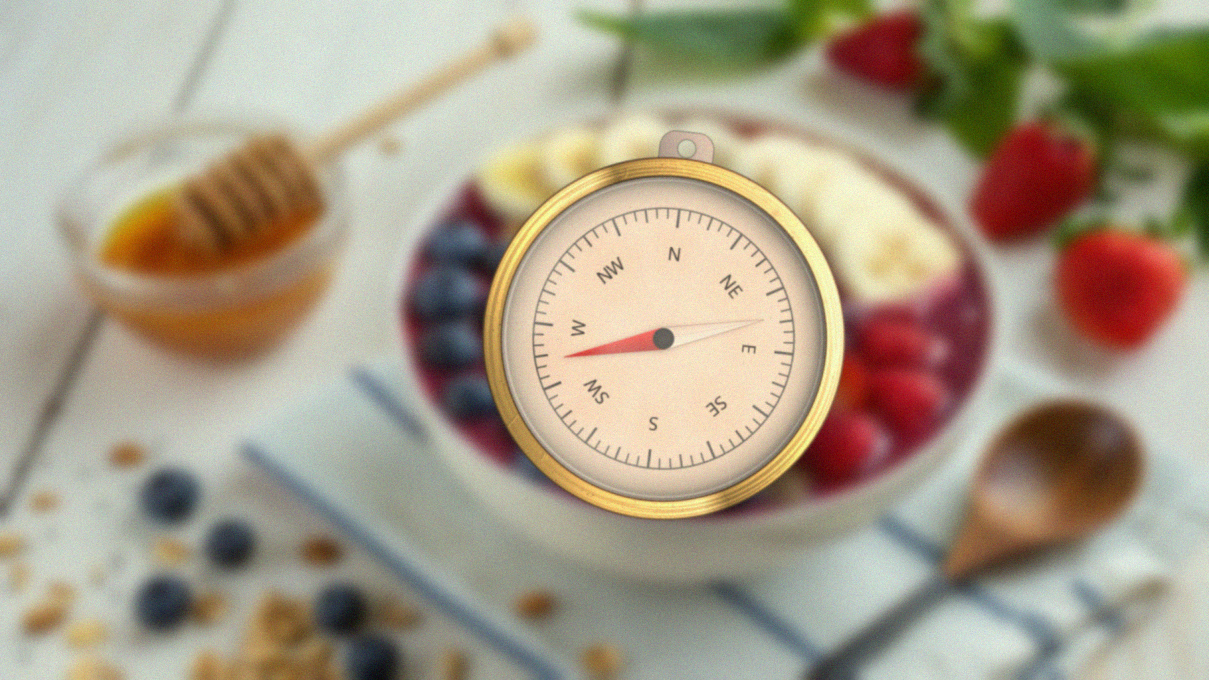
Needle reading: ° 252.5
